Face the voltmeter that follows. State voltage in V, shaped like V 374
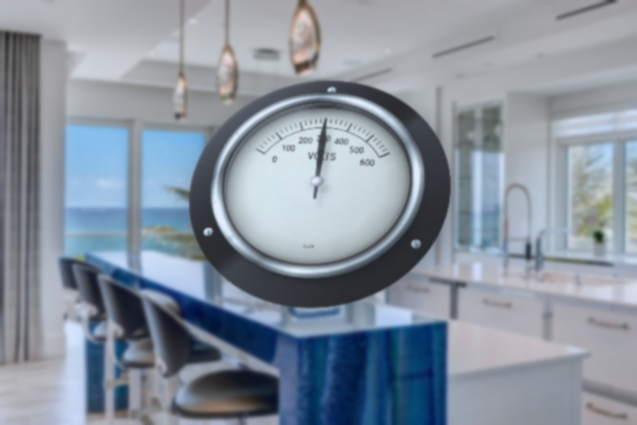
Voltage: V 300
